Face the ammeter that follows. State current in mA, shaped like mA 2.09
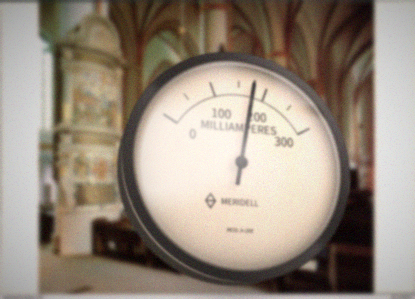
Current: mA 175
